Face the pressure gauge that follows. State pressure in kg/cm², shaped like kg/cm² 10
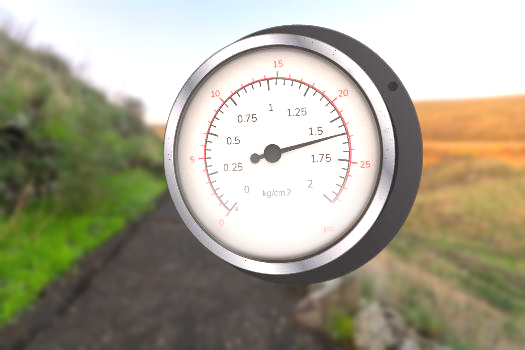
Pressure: kg/cm² 1.6
